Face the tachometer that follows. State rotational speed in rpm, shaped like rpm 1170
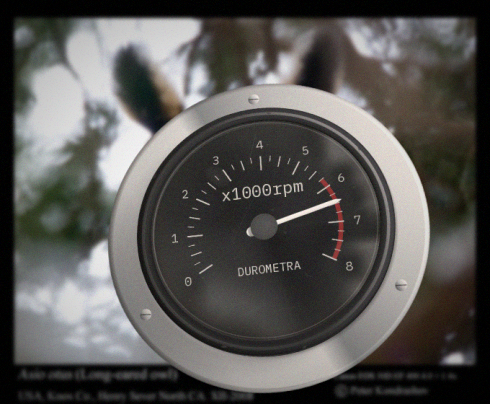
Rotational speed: rpm 6500
